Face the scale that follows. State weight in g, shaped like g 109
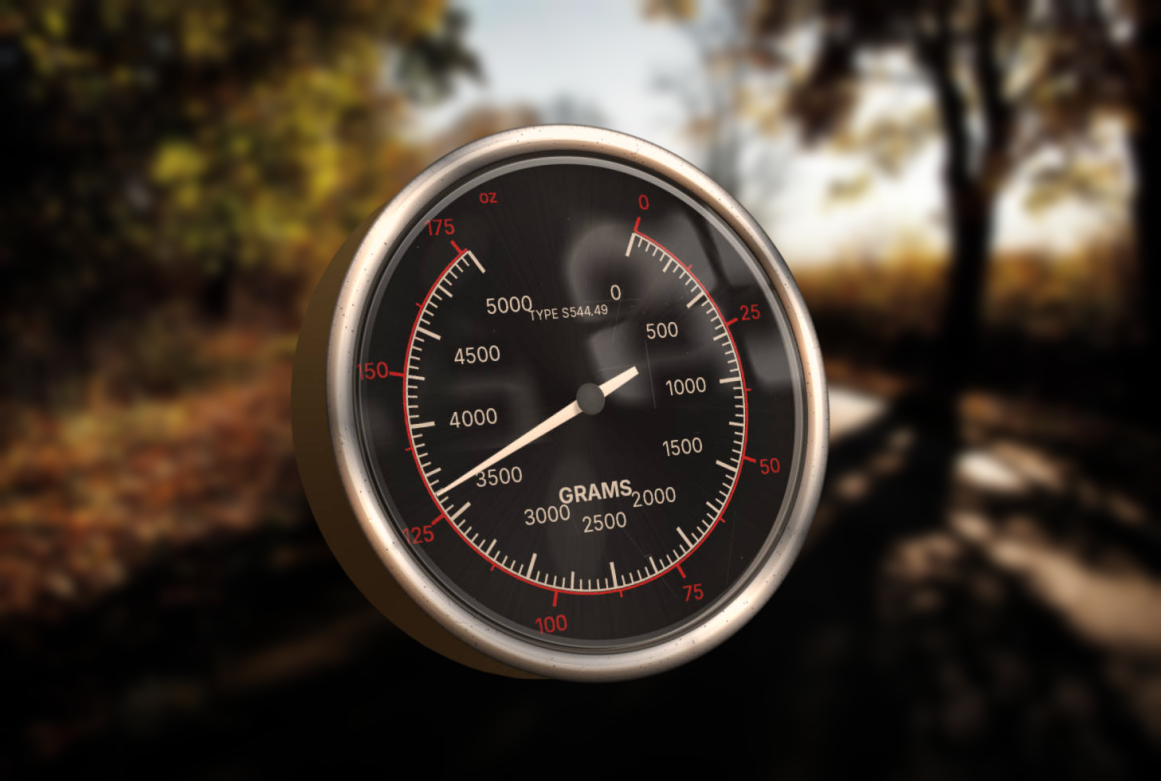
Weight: g 3650
